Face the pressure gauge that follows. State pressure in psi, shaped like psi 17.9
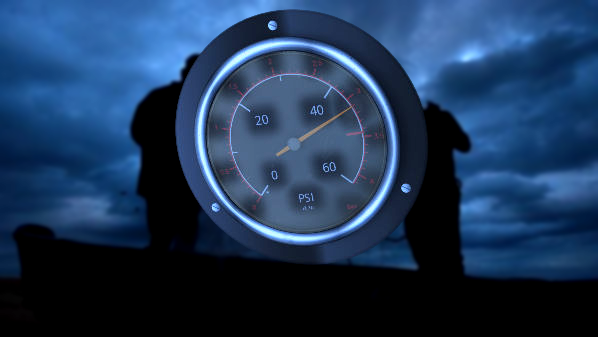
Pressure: psi 45
